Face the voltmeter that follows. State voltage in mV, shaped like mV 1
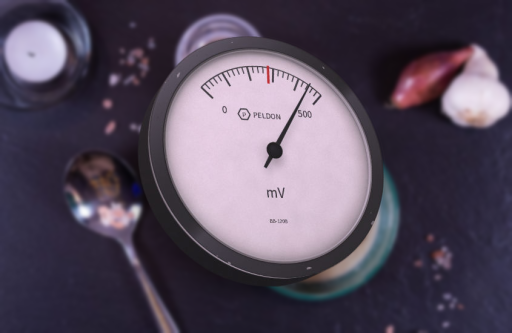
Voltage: mV 440
